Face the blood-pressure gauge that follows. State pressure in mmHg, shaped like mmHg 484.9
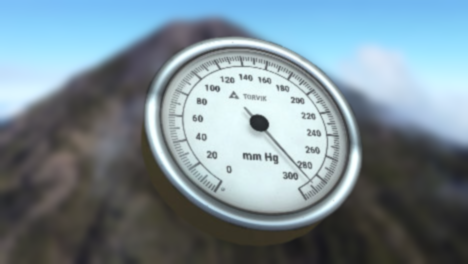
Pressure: mmHg 290
